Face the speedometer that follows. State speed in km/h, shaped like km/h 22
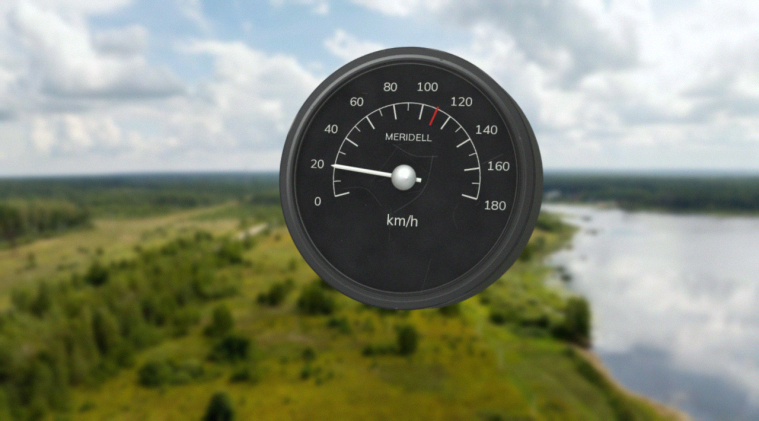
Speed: km/h 20
